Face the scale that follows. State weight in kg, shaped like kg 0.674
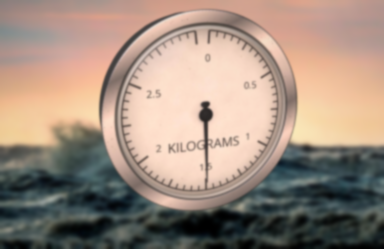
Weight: kg 1.5
